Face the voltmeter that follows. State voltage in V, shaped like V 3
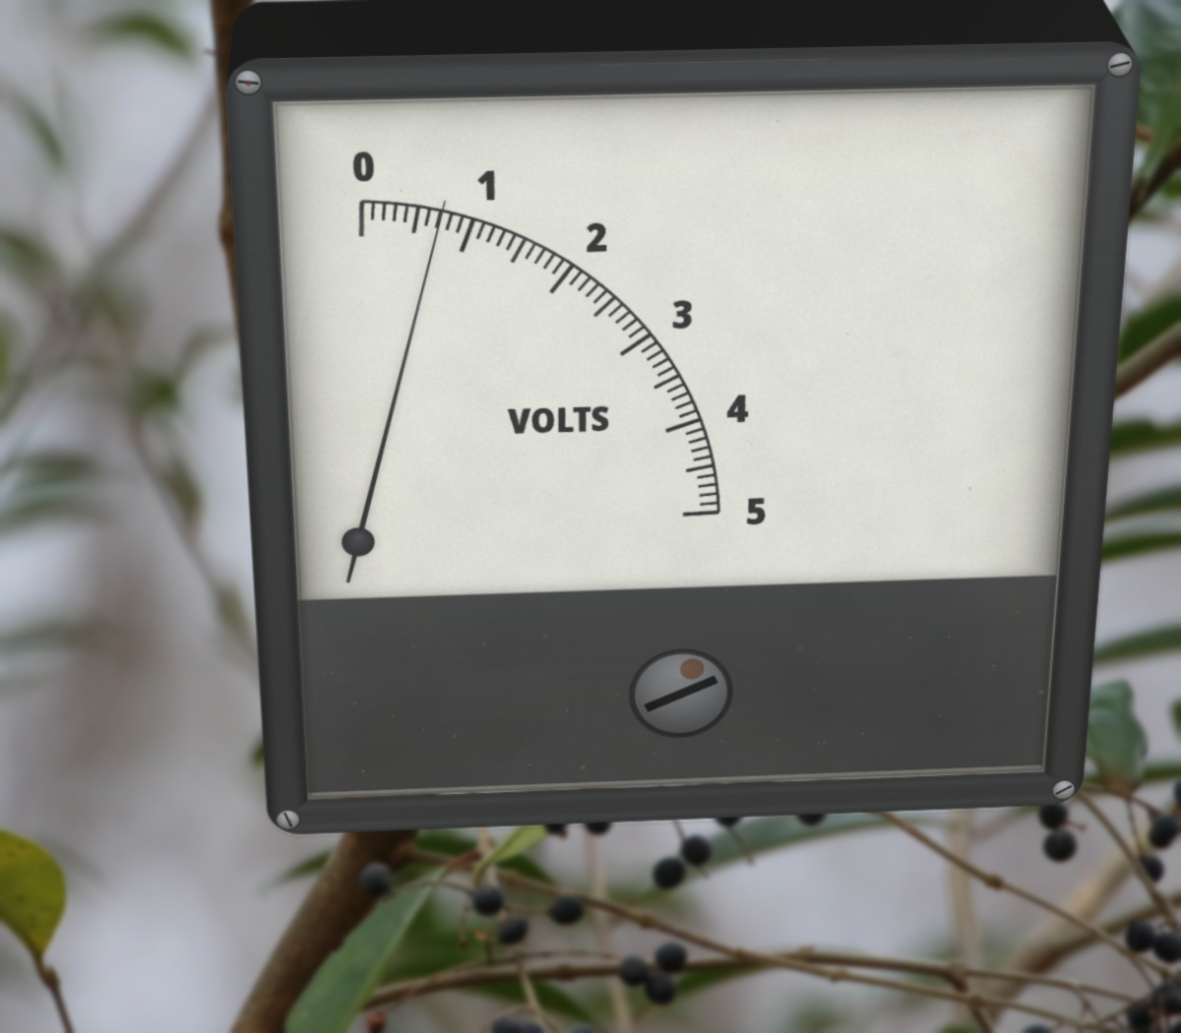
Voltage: V 0.7
